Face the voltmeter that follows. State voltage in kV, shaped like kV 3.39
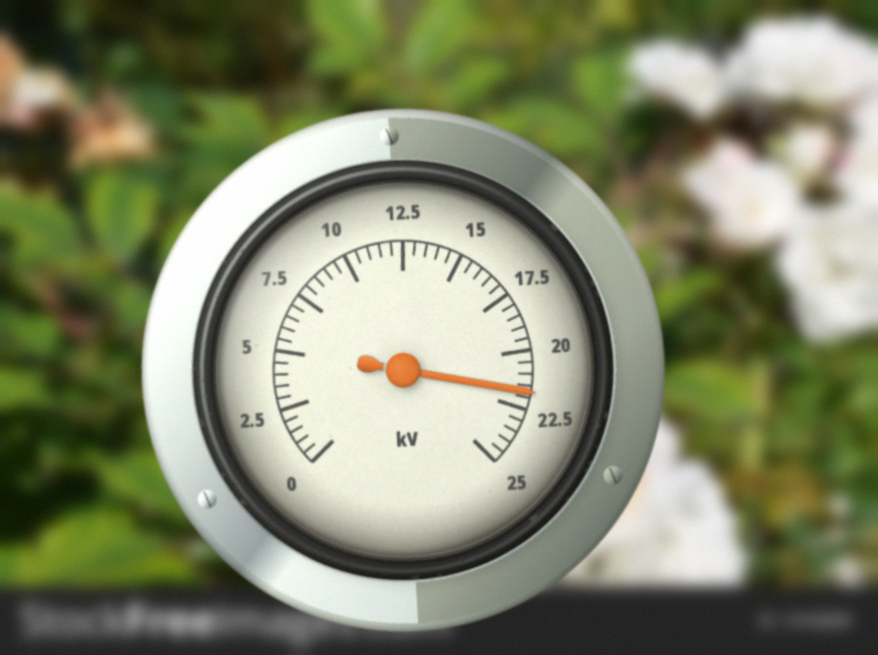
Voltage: kV 21.75
